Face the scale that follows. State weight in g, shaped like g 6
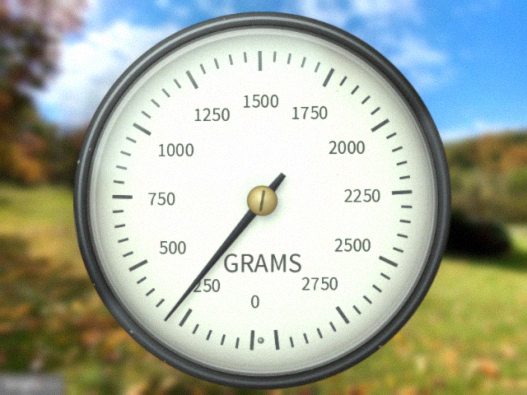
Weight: g 300
